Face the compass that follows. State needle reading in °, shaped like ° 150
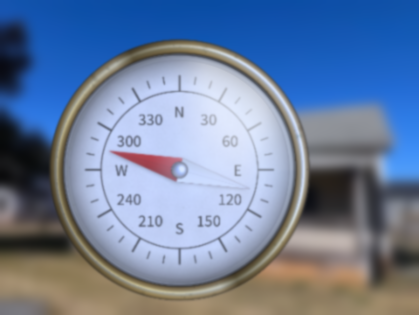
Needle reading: ° 285
